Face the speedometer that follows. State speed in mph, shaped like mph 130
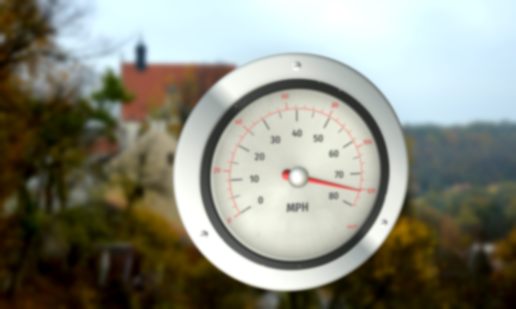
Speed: mph 75
